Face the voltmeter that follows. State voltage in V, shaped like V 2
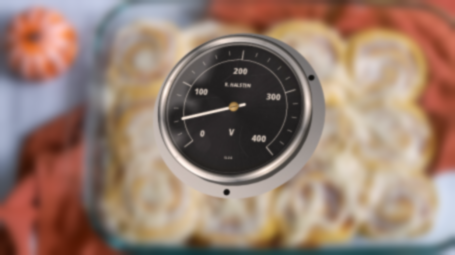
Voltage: V 40
